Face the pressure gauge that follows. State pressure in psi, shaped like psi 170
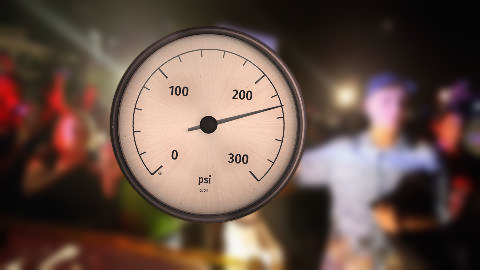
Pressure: psi 230
